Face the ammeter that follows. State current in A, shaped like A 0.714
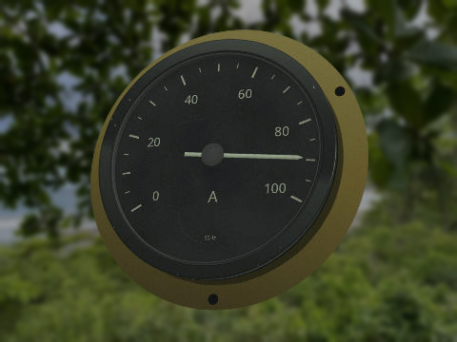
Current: A 90
